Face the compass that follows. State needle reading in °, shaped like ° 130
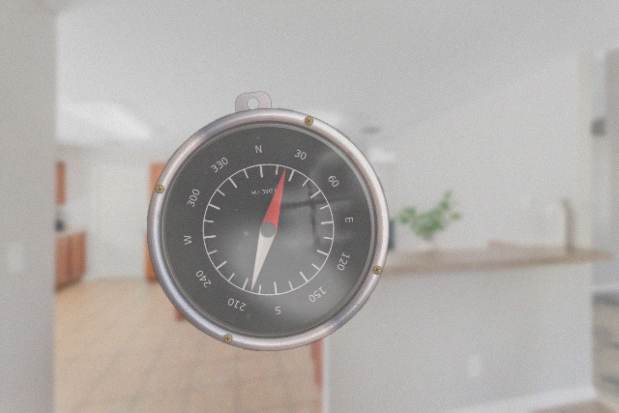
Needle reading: ° 22.5
